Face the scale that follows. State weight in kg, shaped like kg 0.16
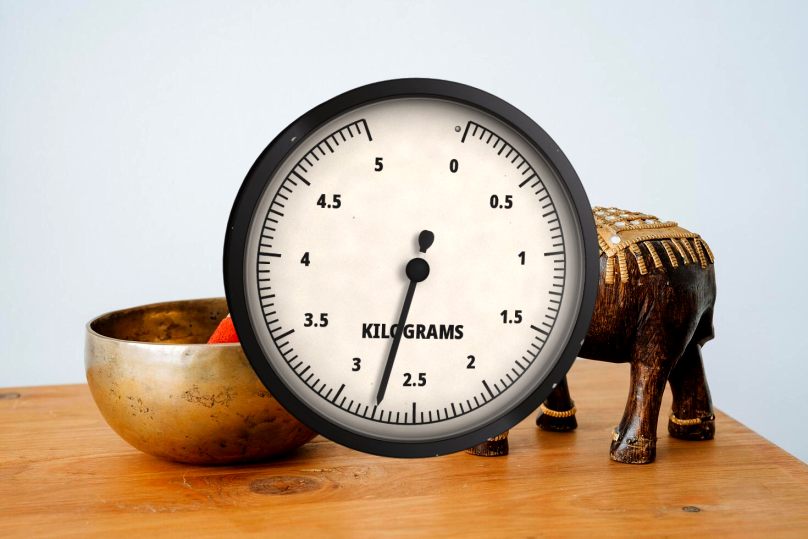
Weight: kg 2.75
